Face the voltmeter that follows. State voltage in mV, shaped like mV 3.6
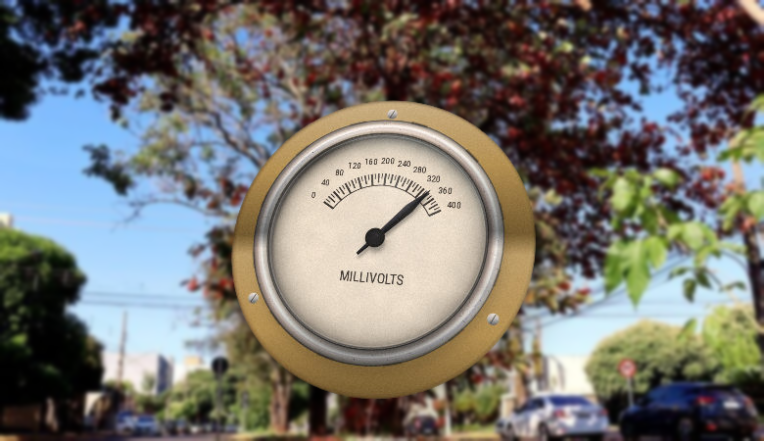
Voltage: mV 340
